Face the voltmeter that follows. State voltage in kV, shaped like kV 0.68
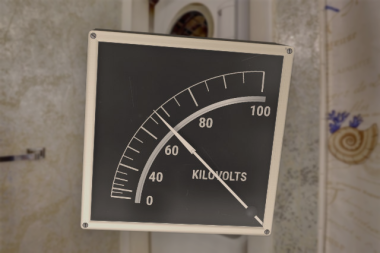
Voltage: kV 67.5
